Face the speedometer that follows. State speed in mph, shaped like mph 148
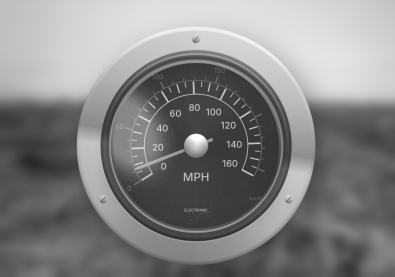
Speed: mph 7.5
